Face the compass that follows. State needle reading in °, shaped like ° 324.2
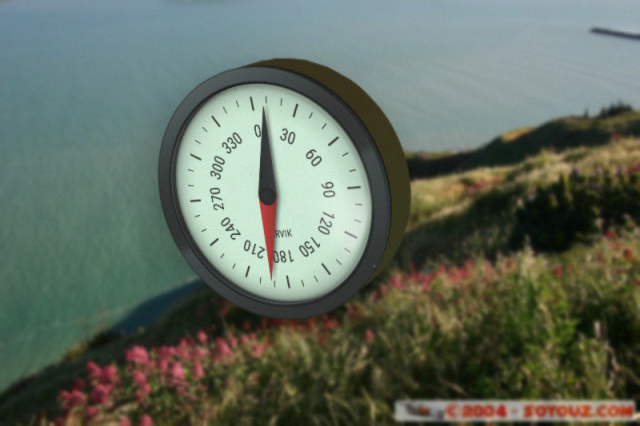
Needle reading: ° 190
